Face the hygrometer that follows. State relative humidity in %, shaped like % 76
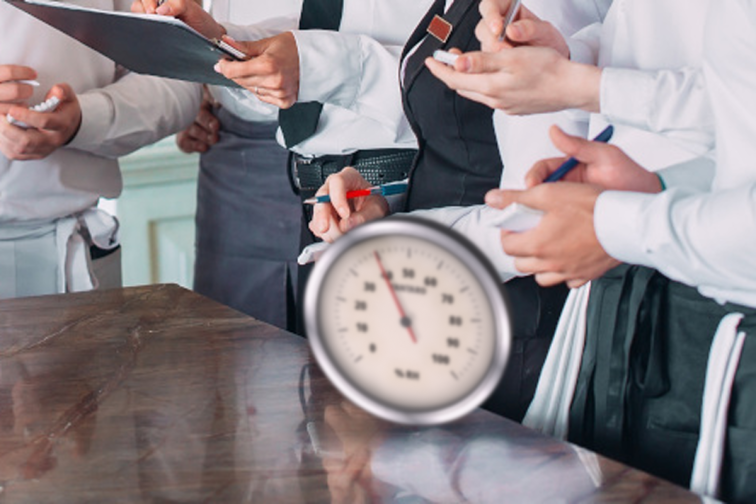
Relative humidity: % 40
